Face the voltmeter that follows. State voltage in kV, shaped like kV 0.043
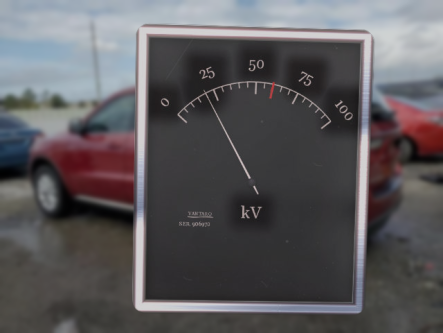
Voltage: kV 20
